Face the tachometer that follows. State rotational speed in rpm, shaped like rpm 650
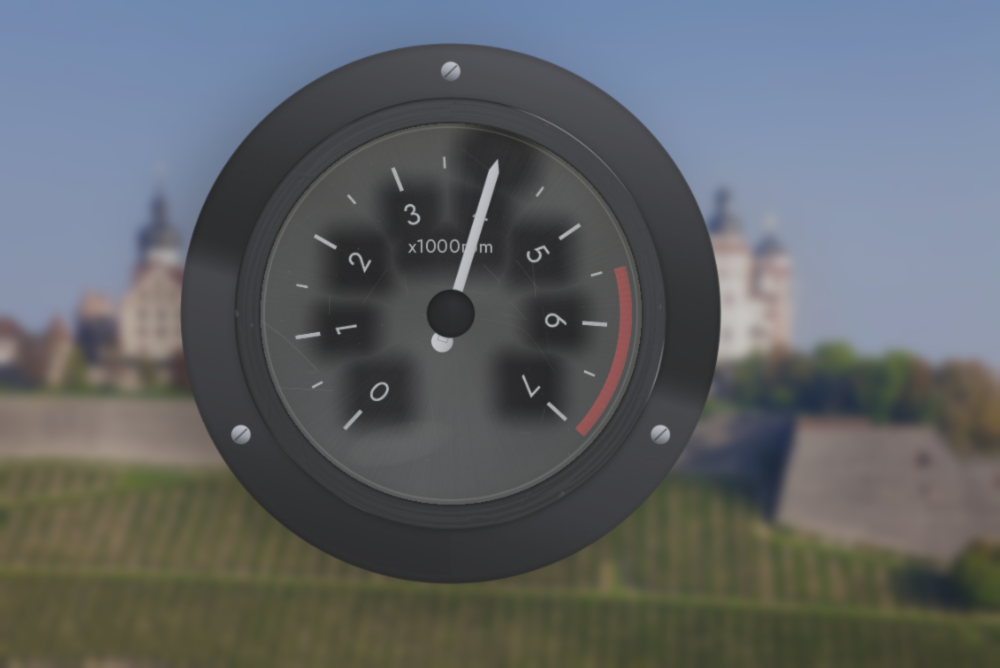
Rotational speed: rpm 4000
